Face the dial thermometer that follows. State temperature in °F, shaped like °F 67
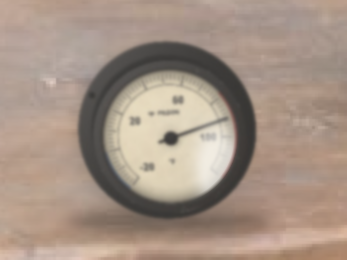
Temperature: °F 90
